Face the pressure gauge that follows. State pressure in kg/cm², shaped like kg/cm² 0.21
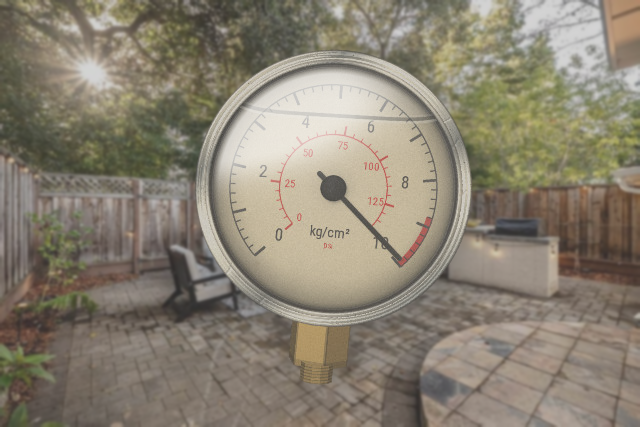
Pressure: kg/cm² 9.9
